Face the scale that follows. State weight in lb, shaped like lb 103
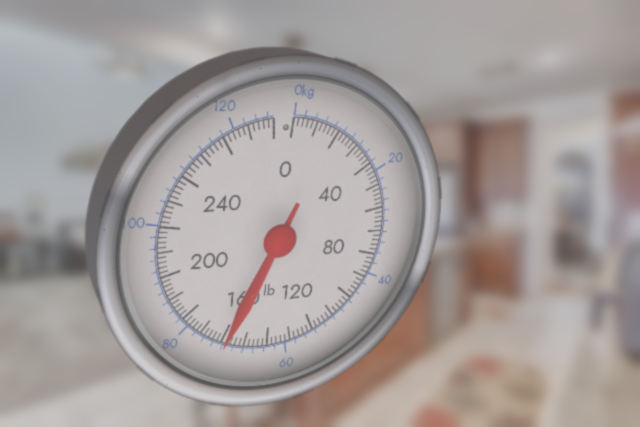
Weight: lb 160
